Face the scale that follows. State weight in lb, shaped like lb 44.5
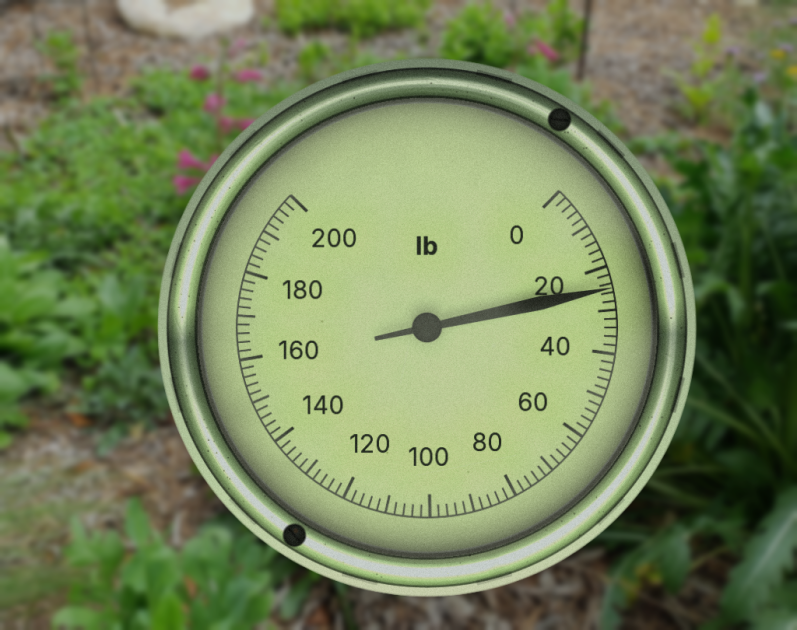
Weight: lb 25
